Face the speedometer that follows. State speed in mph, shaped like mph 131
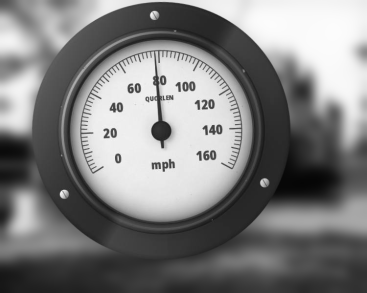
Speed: mph 78
